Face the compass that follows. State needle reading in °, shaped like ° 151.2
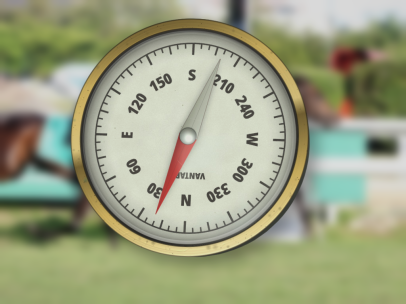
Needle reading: ° 20
